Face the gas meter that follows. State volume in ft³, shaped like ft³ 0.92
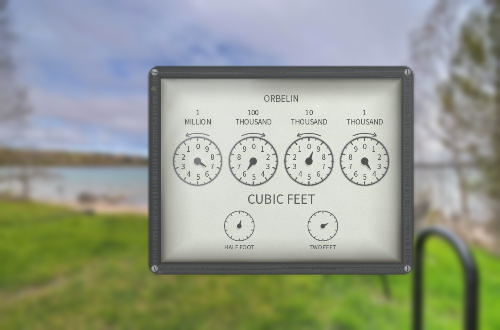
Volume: ft³ 659400
